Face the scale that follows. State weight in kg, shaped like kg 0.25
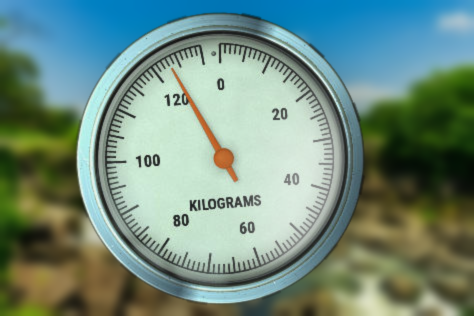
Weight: kg 123
